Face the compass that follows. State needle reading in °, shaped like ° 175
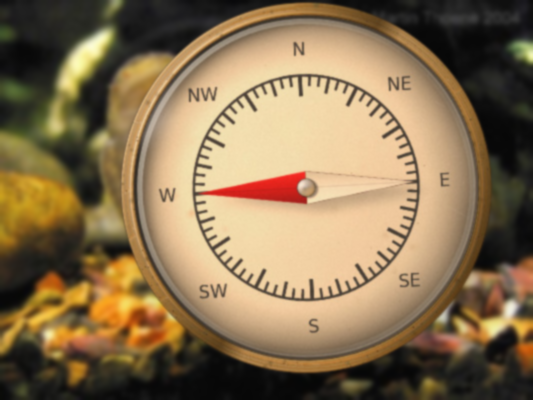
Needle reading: ° 270
